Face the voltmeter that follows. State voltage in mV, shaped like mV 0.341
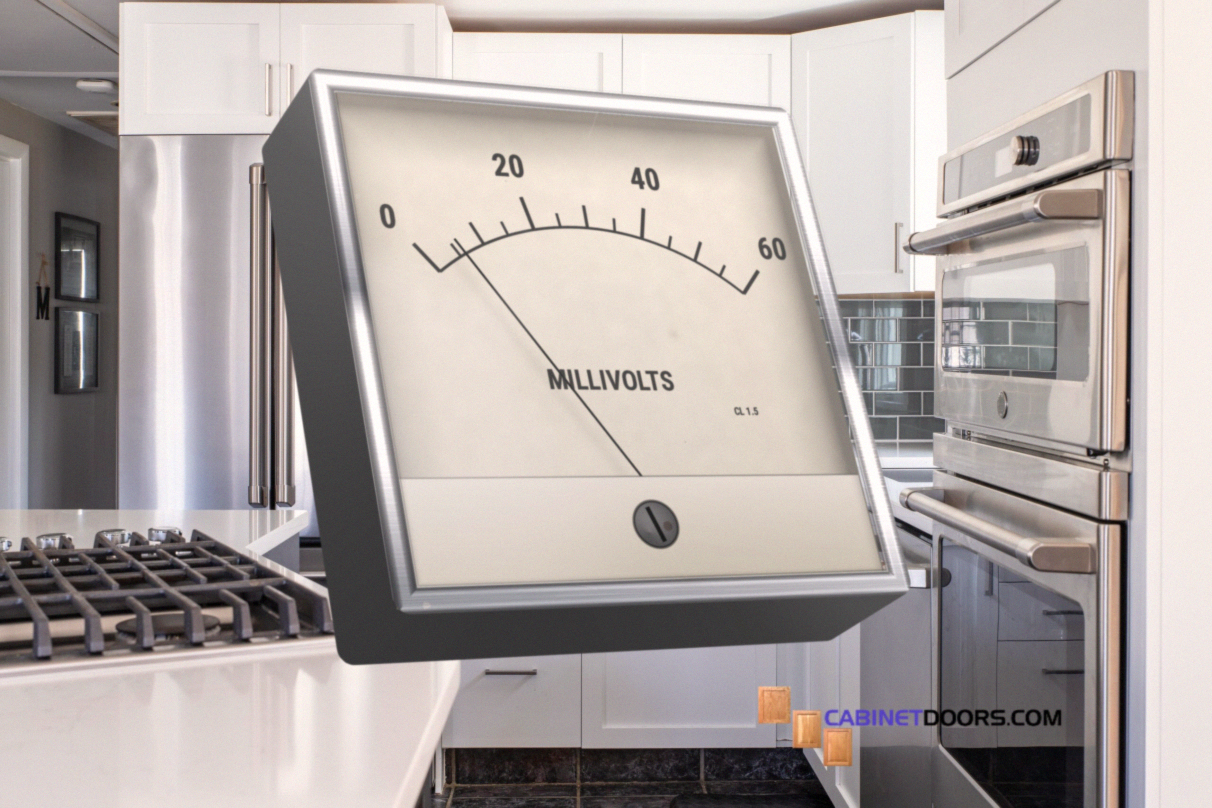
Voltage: mV 5
